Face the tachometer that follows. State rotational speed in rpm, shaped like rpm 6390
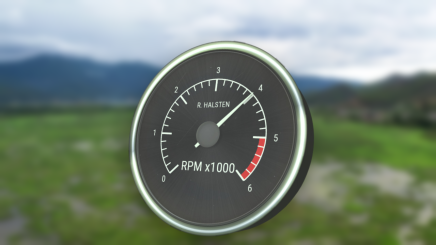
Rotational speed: rpm 4000
